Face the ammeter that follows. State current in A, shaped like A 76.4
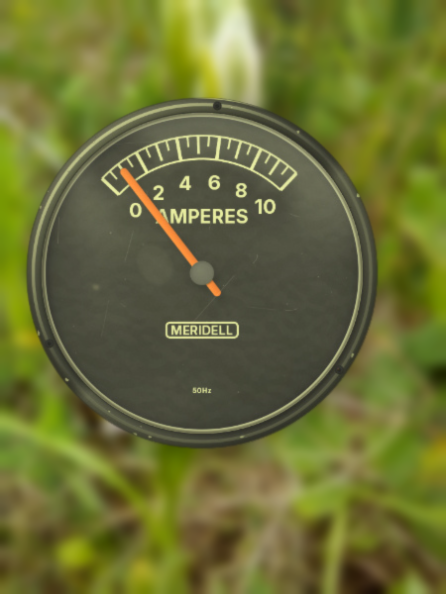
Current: A 1
